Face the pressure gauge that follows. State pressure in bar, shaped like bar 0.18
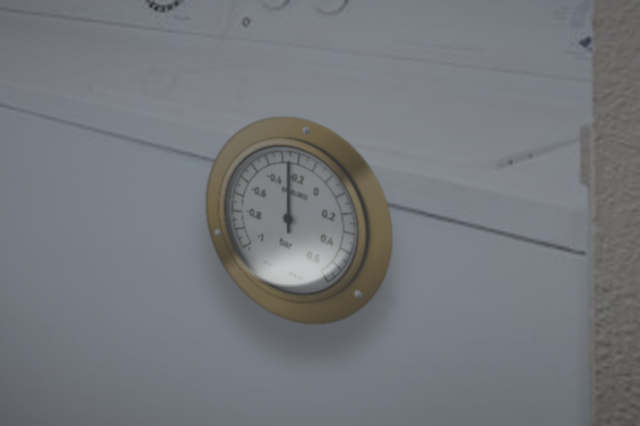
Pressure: bar -0.25
